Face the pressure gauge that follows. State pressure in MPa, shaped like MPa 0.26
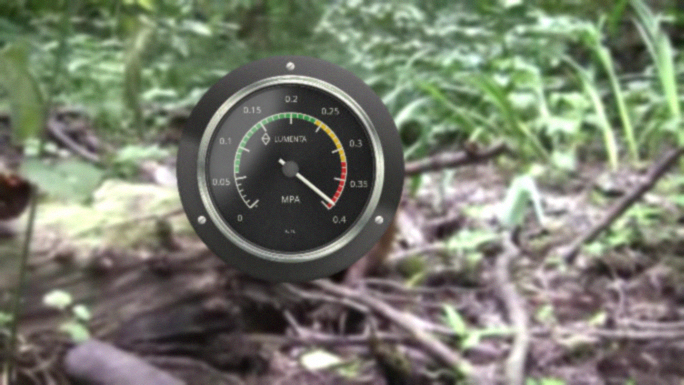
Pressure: MPa 0.39
